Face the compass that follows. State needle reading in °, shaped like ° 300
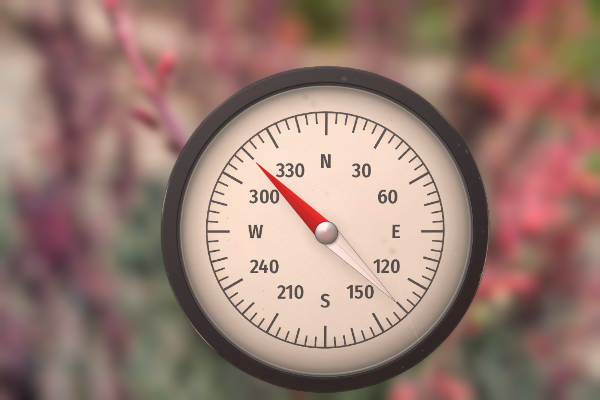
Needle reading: ° 315
